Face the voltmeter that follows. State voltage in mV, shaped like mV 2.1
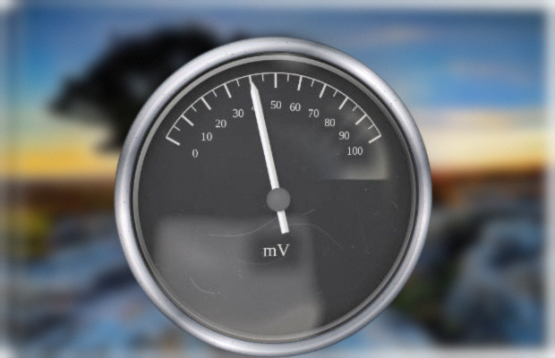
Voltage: mV 40
